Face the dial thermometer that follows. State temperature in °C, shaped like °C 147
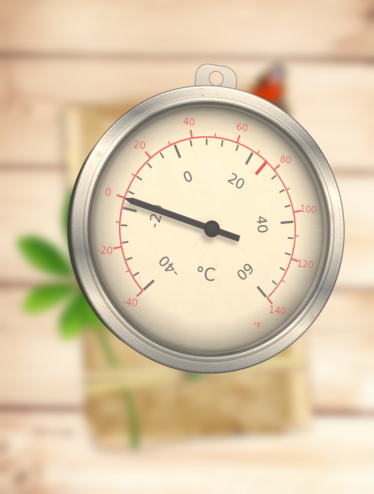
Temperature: °C -18
